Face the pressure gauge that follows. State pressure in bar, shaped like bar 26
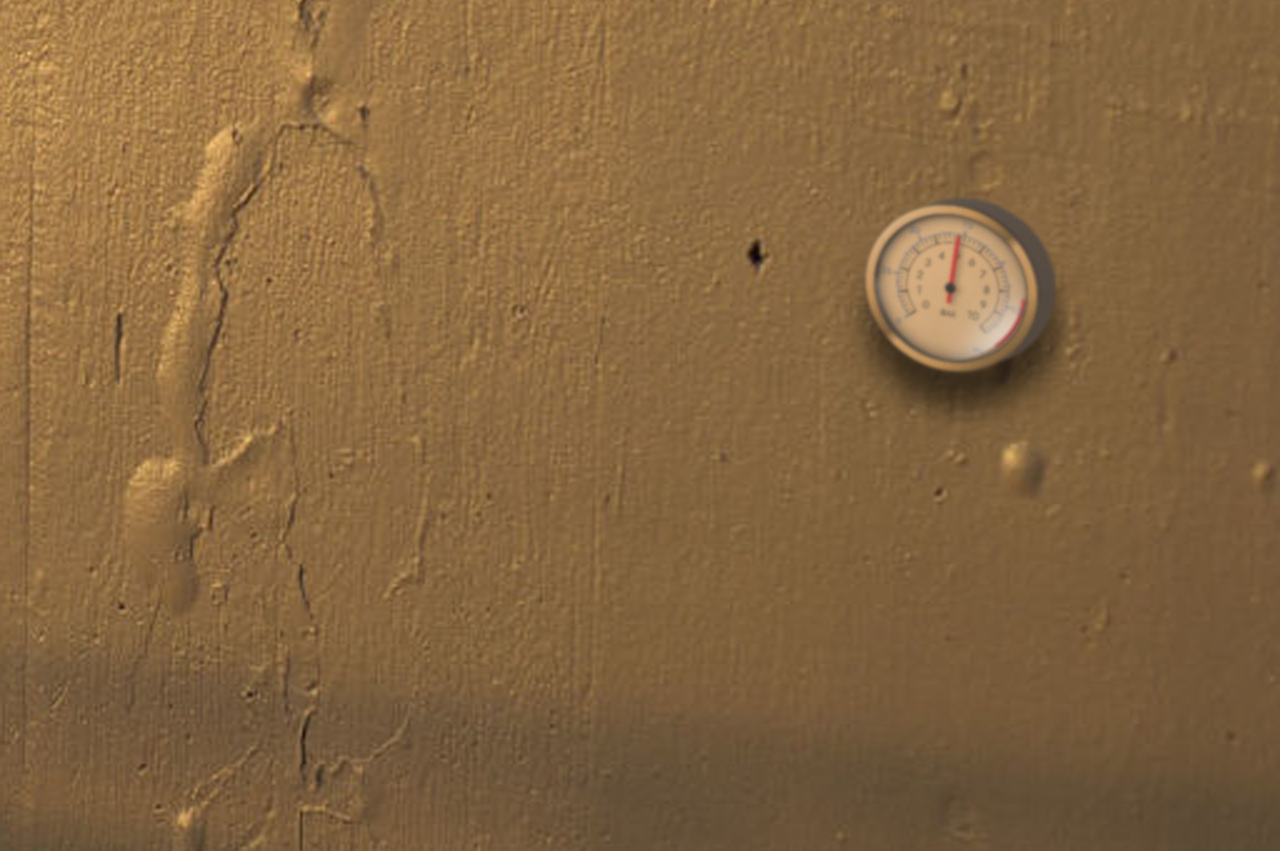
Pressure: bar 5
